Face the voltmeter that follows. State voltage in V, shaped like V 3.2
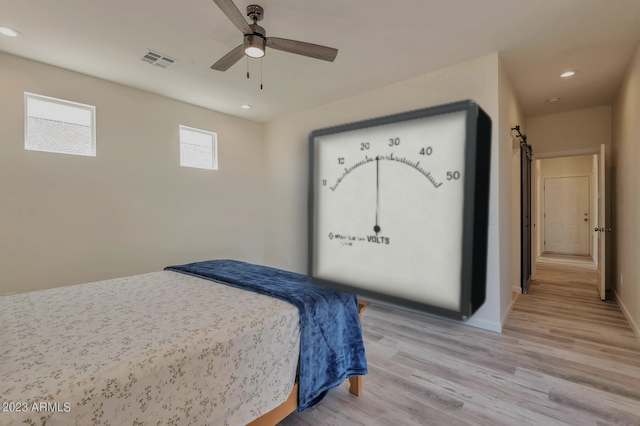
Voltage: V 25
